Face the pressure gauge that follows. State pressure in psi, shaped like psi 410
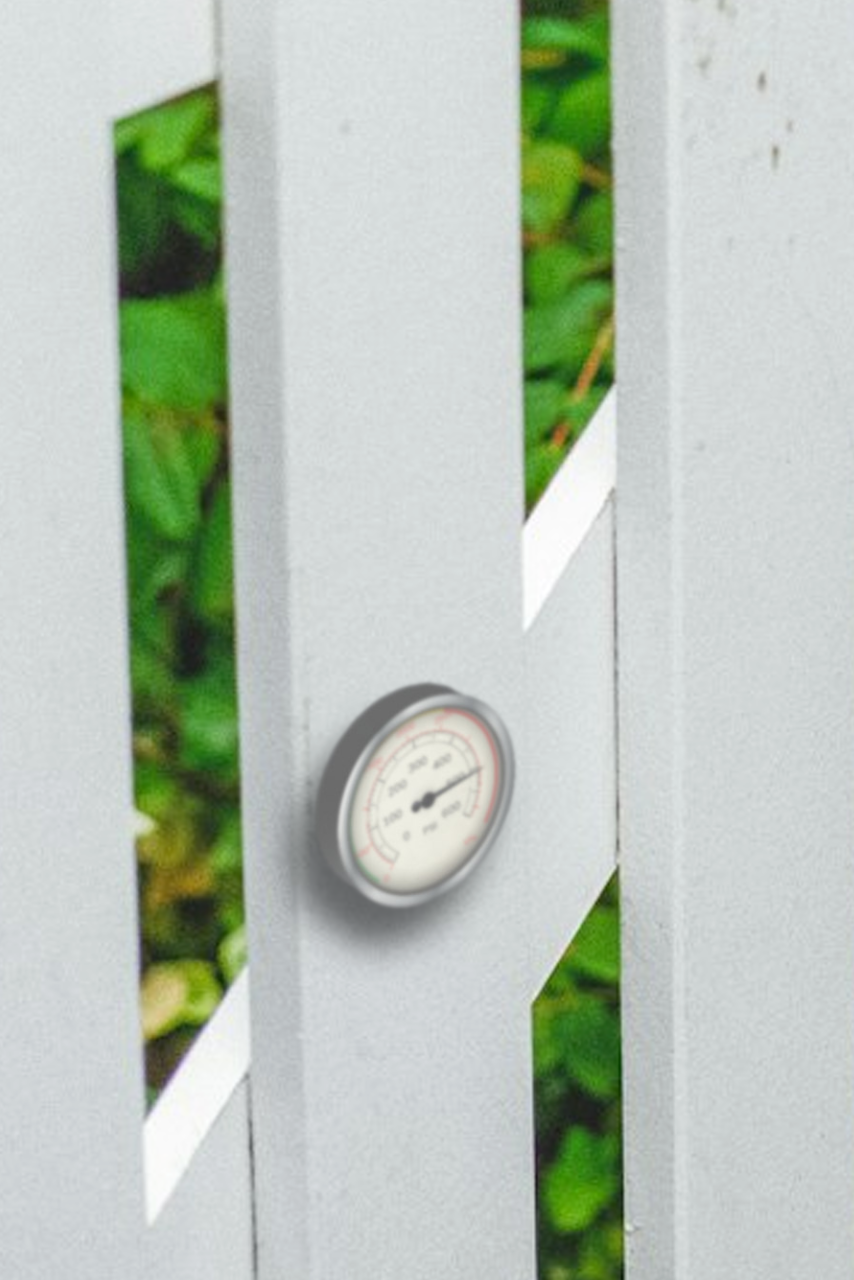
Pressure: psi 500
